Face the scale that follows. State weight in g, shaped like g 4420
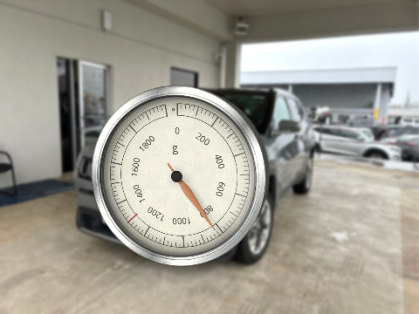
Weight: g 820
